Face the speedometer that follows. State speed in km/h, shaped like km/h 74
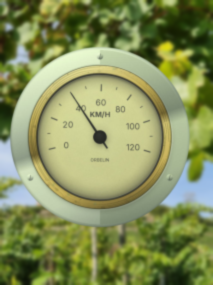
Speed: km/h 40
